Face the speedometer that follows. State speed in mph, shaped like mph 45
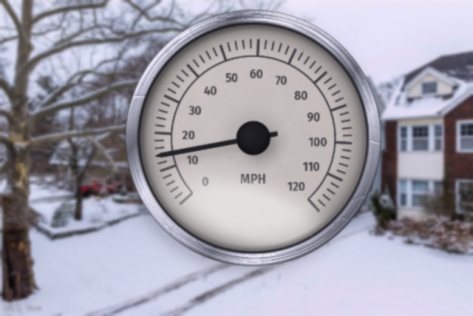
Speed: mph 14
